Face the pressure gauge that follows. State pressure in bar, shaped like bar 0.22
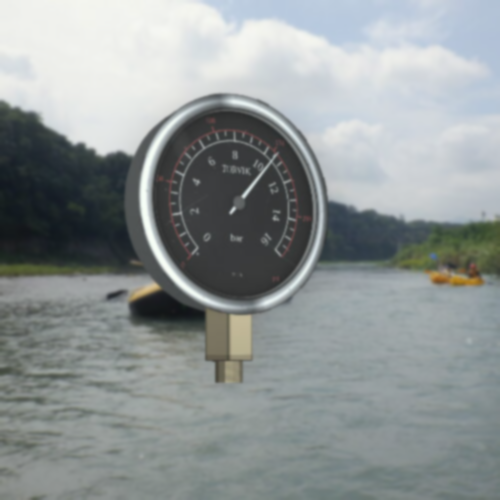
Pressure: bar 10.5
